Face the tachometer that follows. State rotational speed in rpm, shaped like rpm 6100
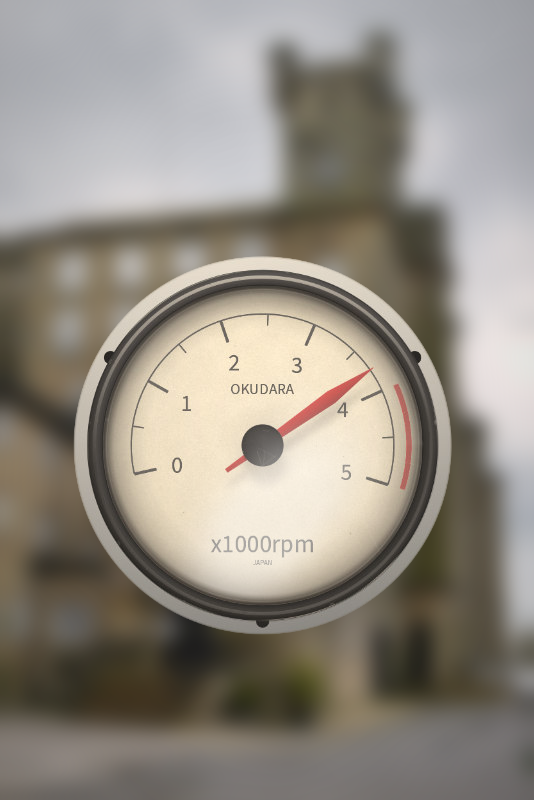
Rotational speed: rpm 3750
